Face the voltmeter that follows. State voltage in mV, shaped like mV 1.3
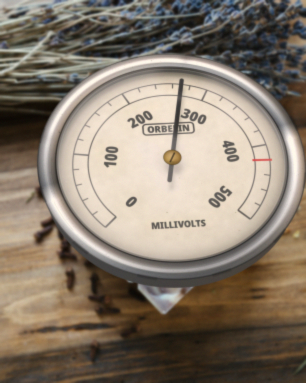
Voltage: mV 270
